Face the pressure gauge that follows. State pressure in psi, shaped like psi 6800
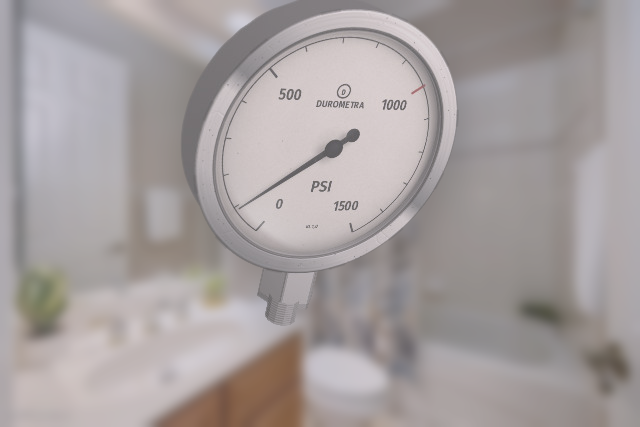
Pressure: psi 100
